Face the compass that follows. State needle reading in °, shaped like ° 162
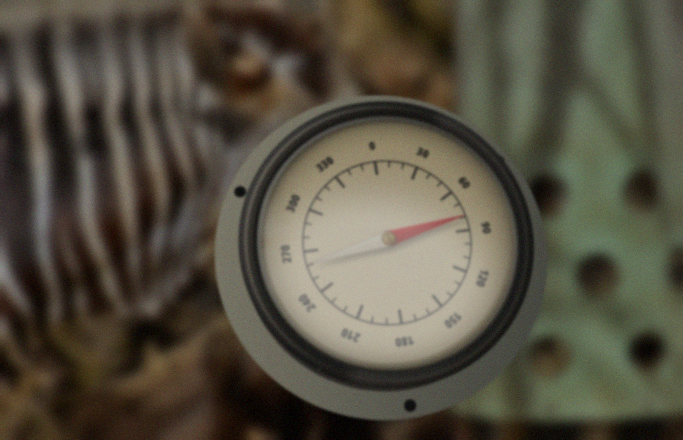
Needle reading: ° 80
